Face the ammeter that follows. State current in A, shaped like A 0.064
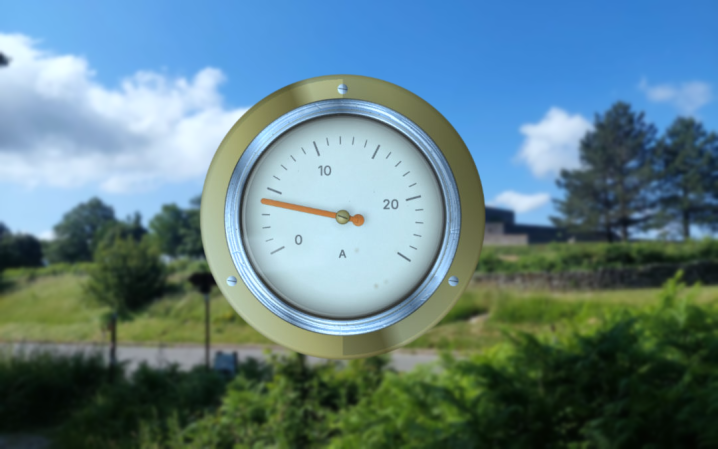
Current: A 4
